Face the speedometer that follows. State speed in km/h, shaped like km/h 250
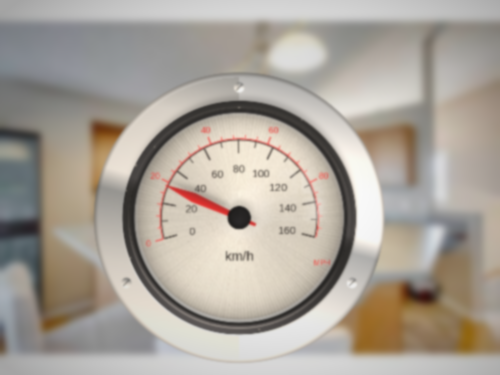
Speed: km/h 30
